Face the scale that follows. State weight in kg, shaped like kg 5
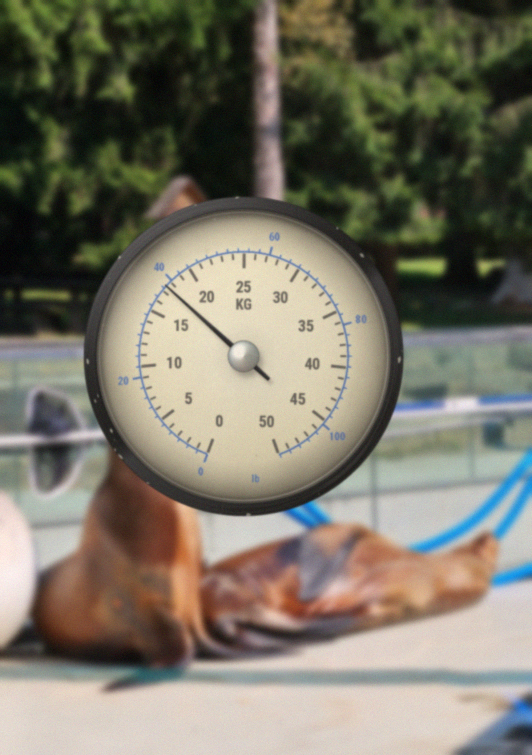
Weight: kg 17.5
